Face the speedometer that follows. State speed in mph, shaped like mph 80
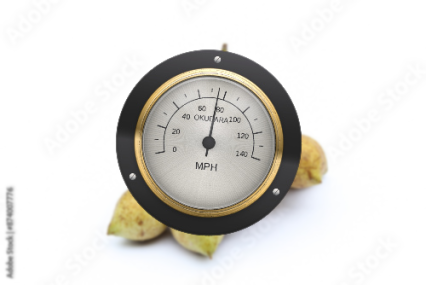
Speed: mph 75
